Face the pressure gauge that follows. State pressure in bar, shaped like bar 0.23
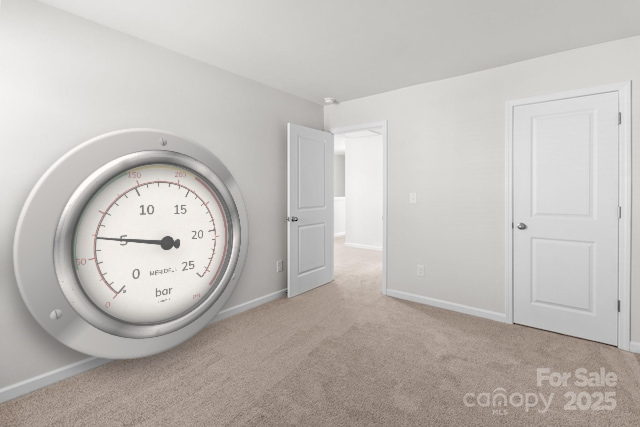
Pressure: bar 5
